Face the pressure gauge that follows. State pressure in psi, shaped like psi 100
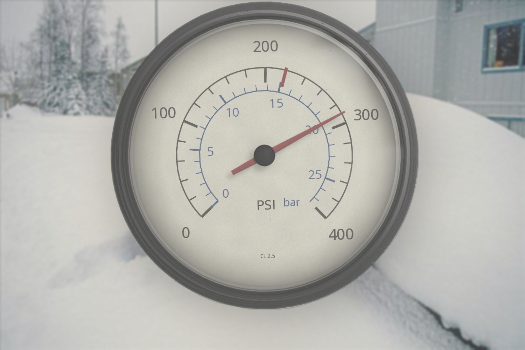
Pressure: psi 290
